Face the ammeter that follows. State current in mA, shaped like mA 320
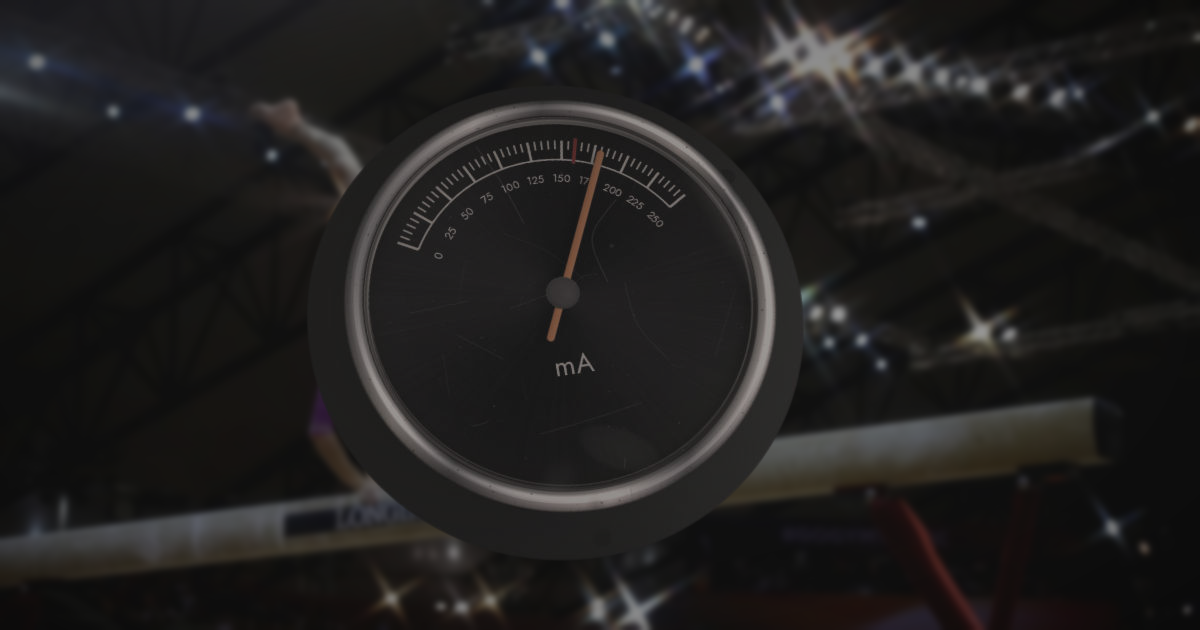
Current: mA 180
